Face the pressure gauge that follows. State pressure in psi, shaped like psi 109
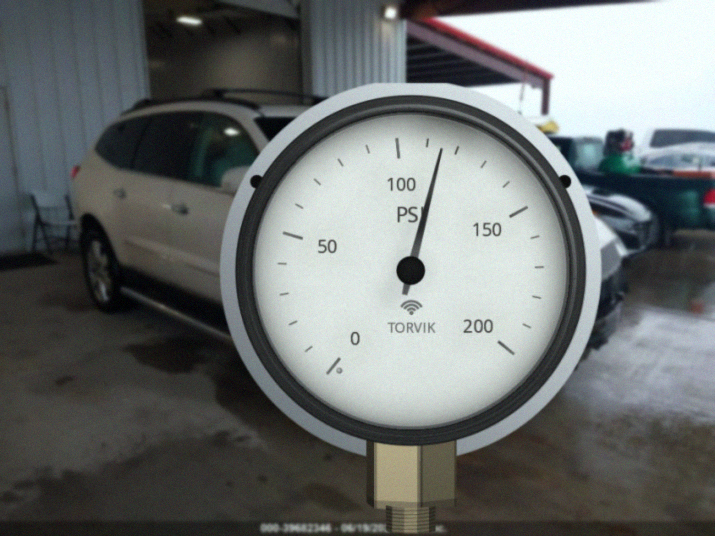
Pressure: psi 115
